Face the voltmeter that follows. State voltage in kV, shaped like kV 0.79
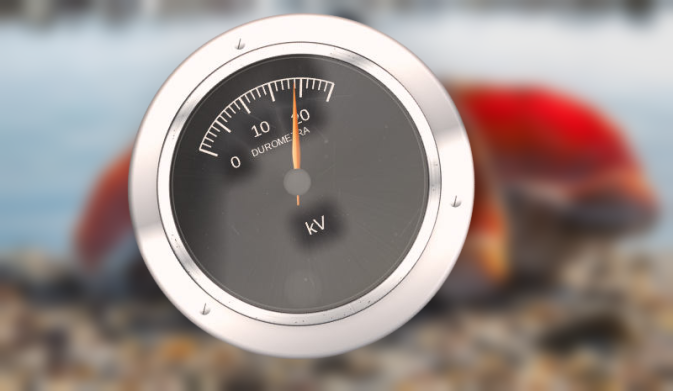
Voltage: kV 19
